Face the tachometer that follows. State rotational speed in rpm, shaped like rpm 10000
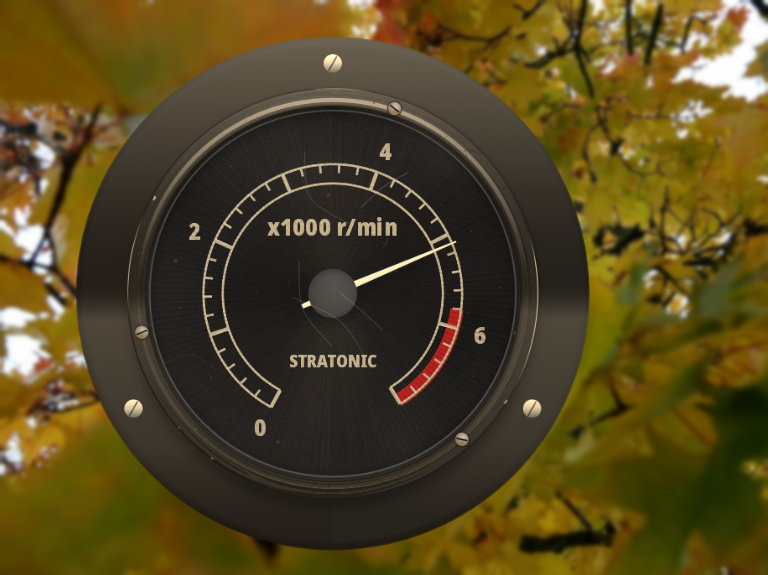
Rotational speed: rpm 5100
